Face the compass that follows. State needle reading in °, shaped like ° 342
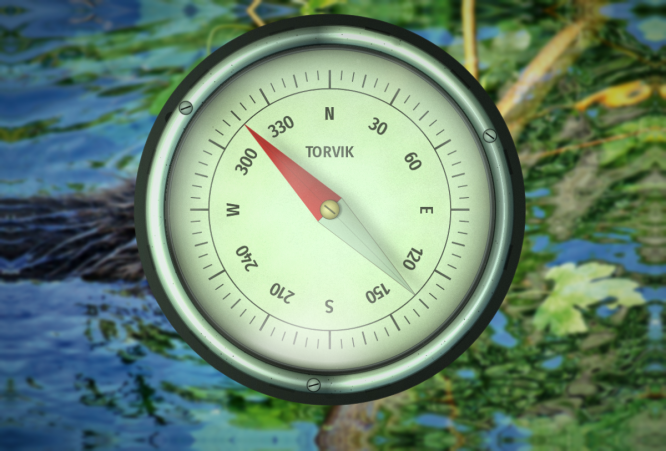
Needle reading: ° 315
